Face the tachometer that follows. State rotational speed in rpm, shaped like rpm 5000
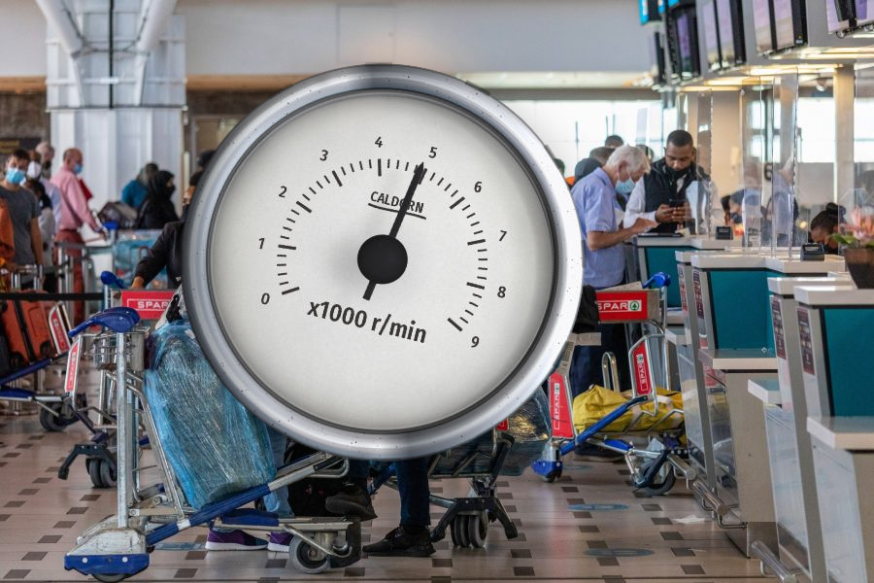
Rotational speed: rpm 4900
